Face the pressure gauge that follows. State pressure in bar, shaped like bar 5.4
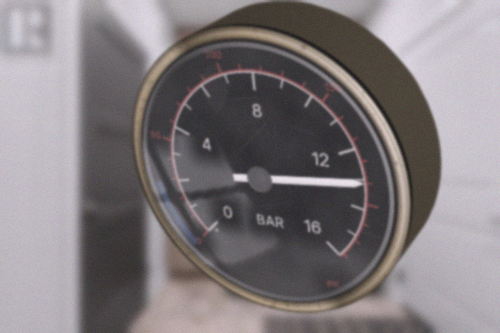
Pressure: bar 13
